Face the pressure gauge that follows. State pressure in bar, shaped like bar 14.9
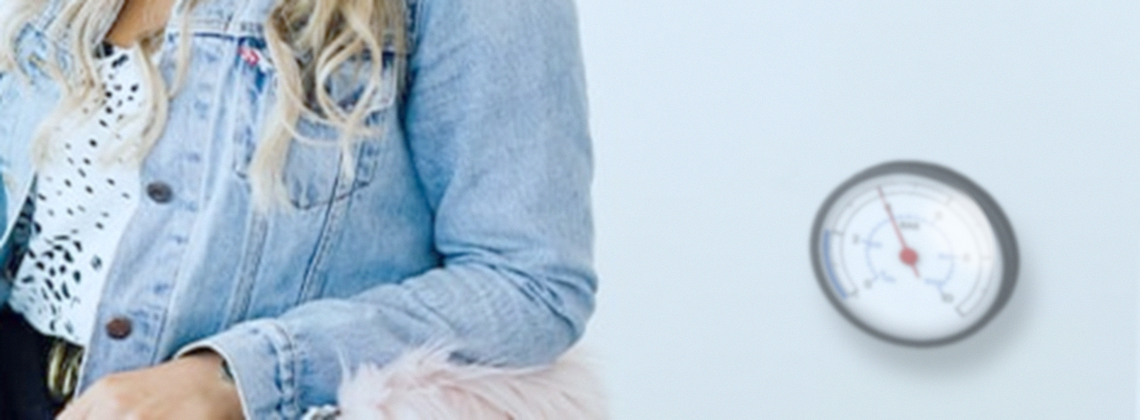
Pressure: bar 4
